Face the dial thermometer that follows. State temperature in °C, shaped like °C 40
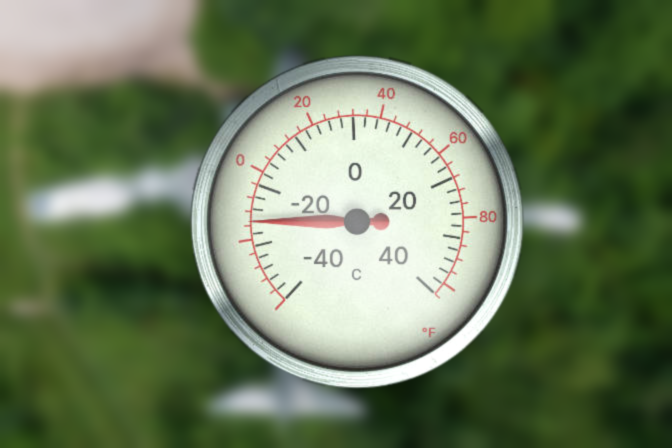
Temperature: °C -26
